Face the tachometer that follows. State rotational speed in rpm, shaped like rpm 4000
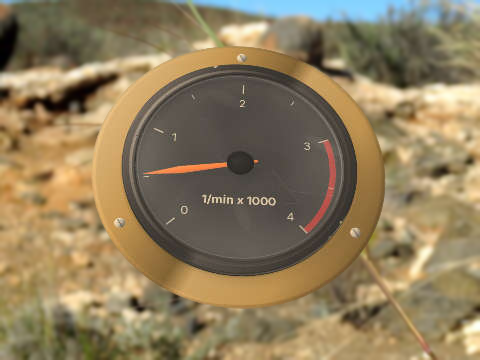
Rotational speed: rpm 500
